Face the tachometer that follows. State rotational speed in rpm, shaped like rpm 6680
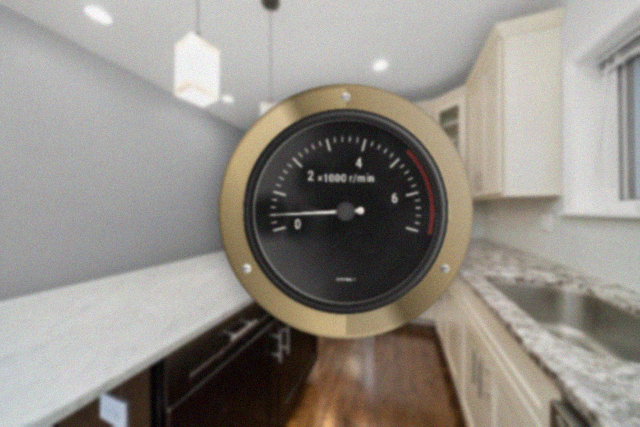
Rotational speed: rpm 400
